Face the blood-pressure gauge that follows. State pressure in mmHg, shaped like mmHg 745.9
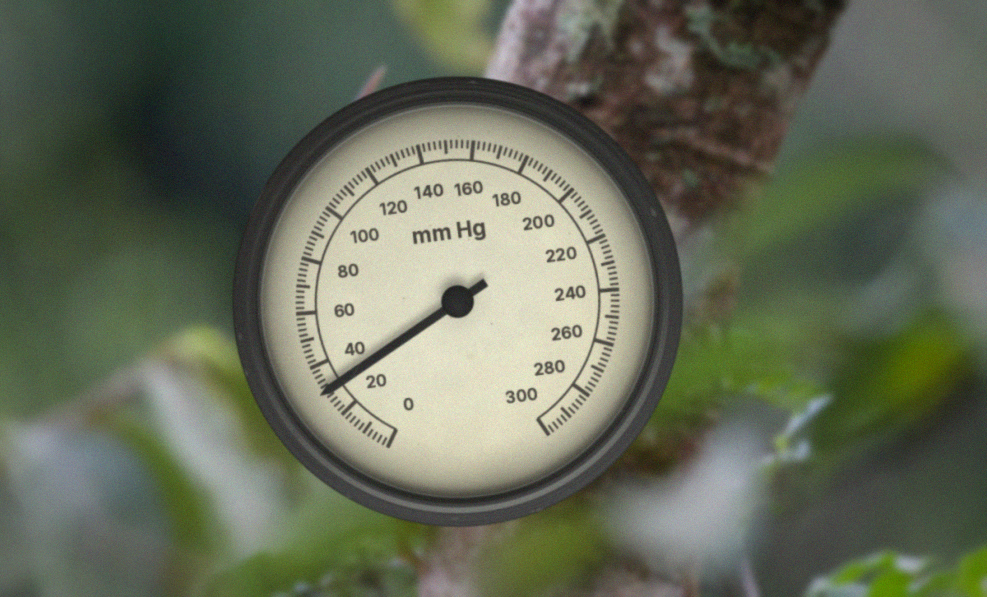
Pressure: mmHg 30
